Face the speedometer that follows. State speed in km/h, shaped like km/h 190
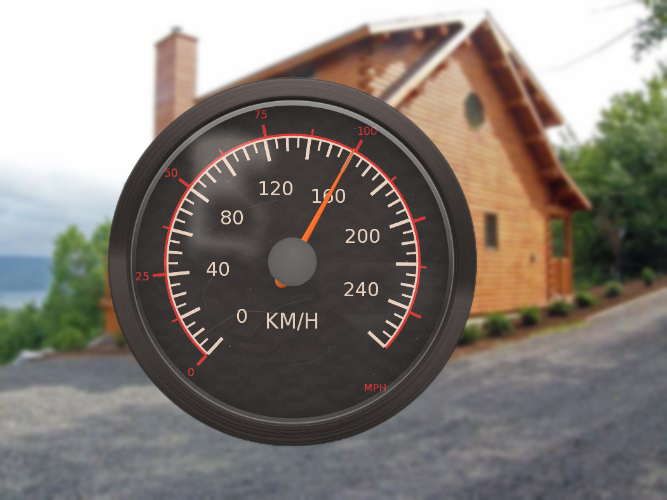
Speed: km/h 160
